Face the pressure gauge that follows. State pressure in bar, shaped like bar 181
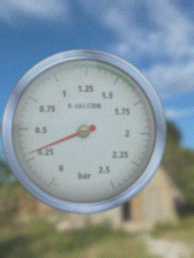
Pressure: bar 0.3
